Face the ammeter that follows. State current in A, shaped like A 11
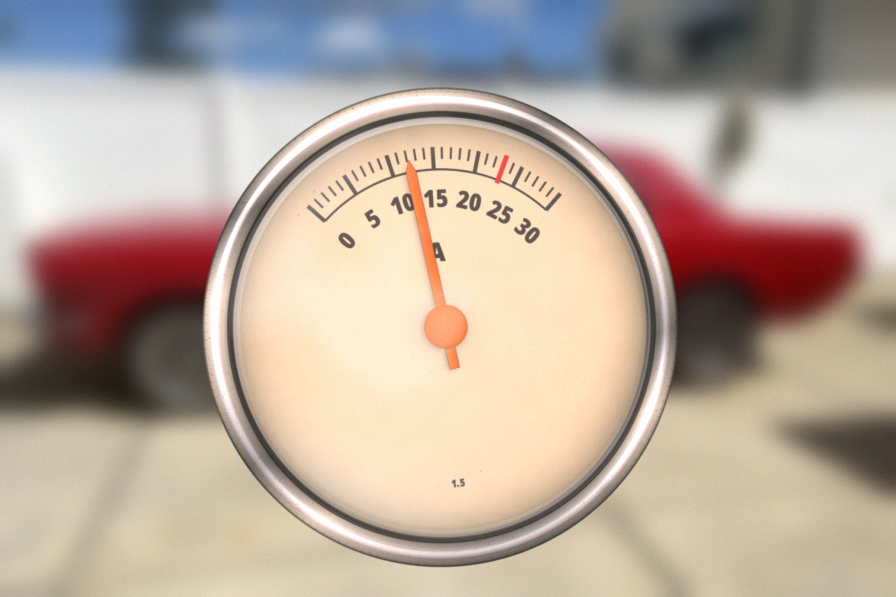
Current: A 12
